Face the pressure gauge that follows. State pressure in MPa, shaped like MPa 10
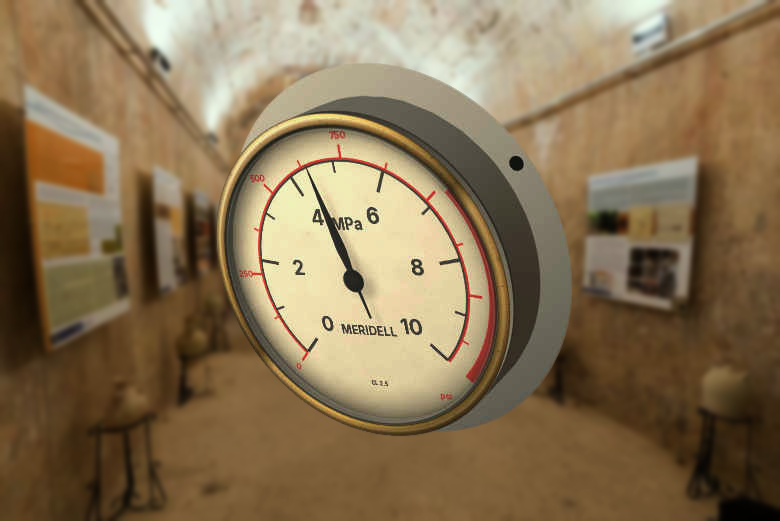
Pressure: MPa 4.5
